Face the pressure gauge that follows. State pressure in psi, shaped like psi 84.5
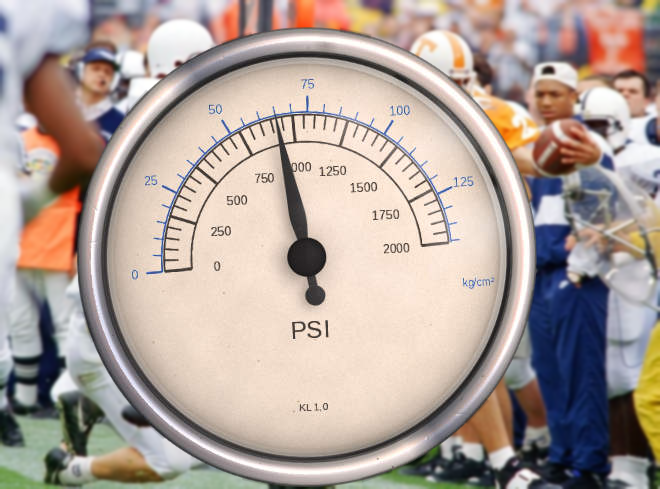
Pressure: psi 925
